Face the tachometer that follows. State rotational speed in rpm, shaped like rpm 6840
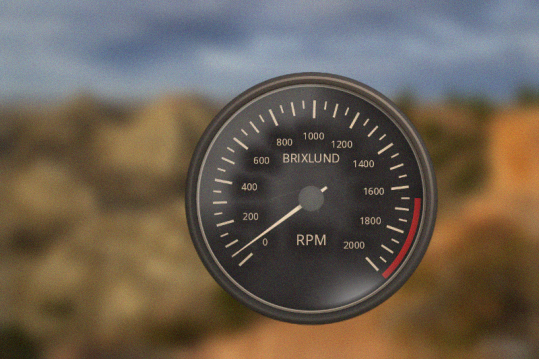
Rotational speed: rpm 50
